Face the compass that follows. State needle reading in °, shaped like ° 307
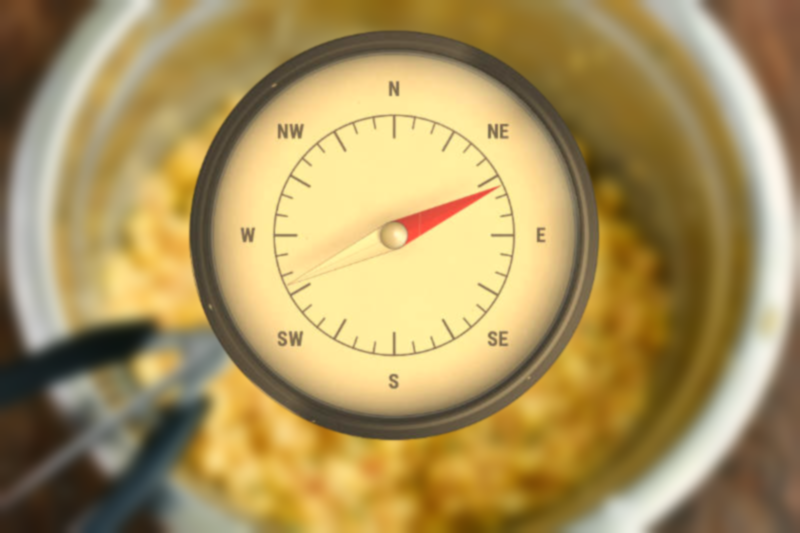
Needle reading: ° 65
